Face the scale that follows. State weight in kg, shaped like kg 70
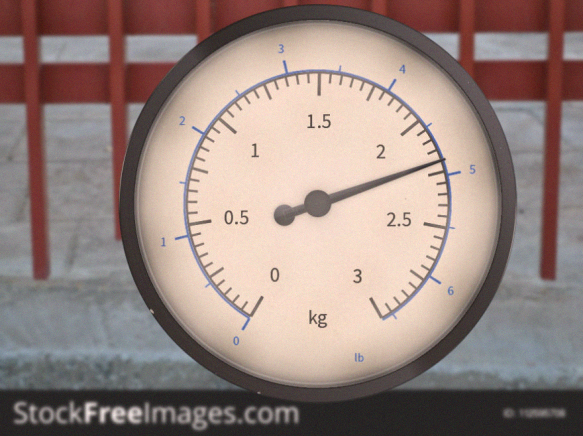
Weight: kg 2.2
